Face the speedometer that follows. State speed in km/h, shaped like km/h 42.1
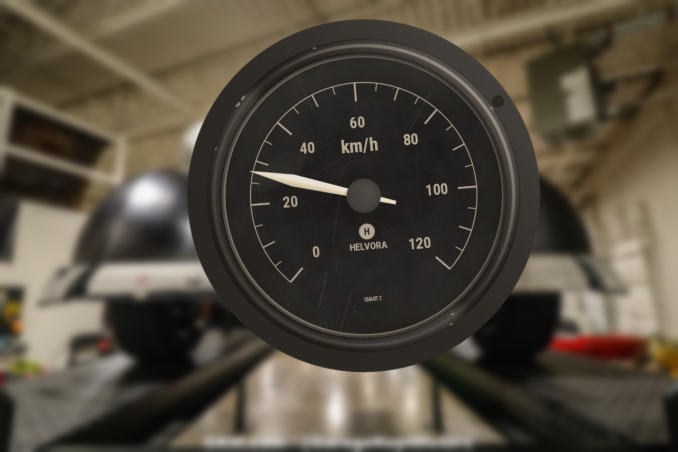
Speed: km/h 27.5
